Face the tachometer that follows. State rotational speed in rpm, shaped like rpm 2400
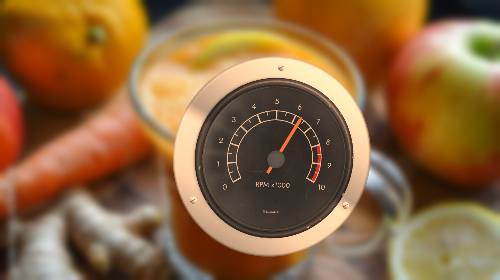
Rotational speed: rpm 6250
